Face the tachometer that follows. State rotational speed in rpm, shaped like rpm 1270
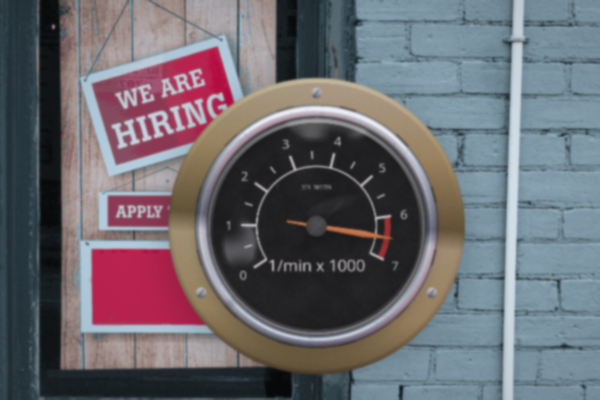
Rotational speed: rpm 6500
